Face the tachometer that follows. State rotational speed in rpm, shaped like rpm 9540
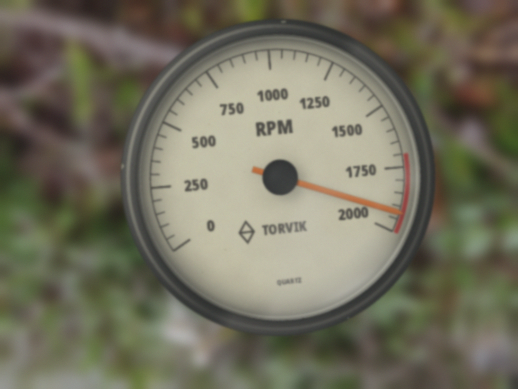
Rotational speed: rpm 1925
